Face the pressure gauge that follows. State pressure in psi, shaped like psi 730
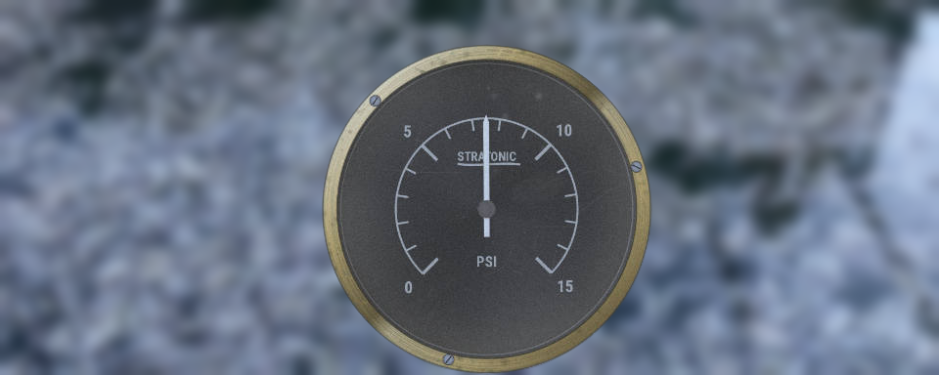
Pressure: psi 7.5
